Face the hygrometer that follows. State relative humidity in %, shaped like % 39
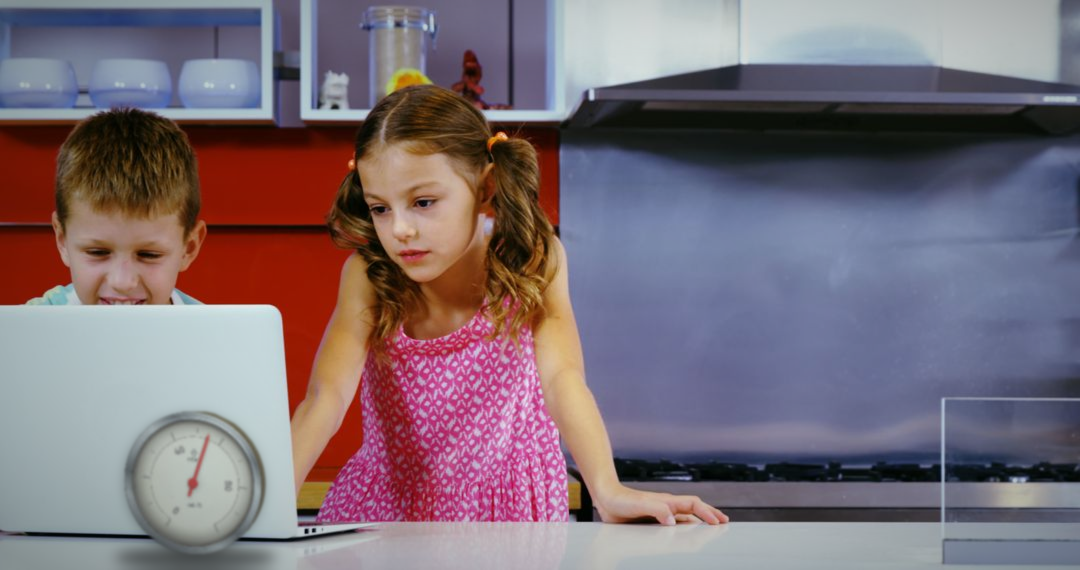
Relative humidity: % 55
